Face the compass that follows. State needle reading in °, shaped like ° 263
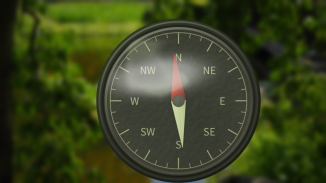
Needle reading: ° 355
